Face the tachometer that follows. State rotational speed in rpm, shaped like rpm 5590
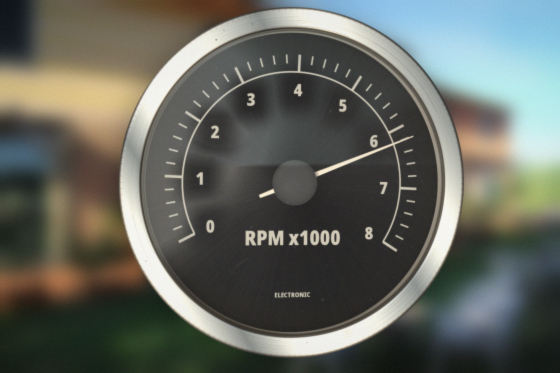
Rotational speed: rpm 6200
